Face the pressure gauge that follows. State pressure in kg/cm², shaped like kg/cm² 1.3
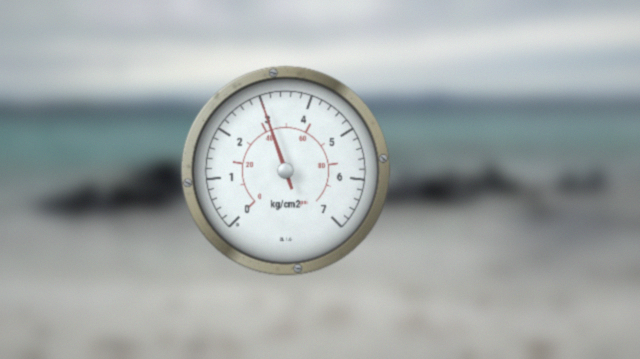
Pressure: kg/cm² 3
